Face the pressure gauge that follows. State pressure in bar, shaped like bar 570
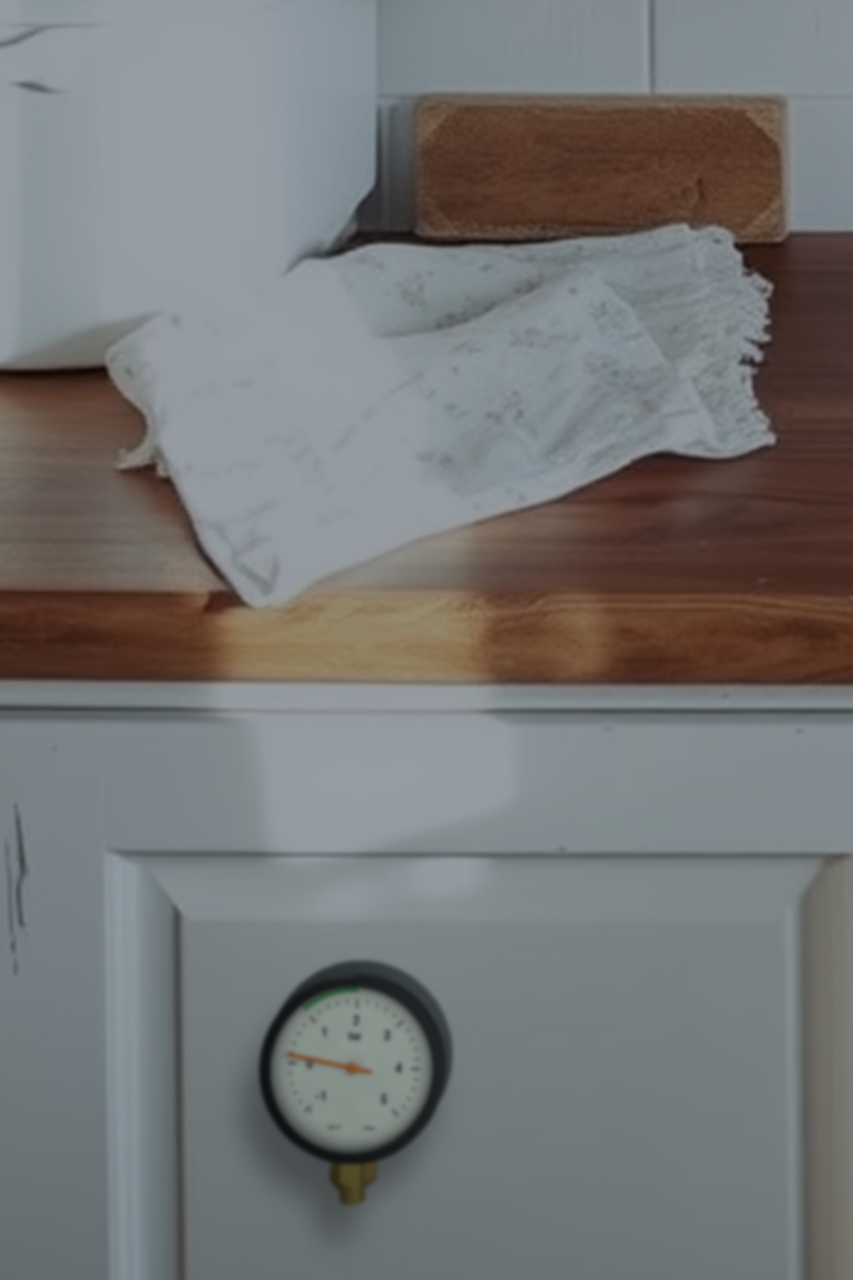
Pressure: bar 0.2
